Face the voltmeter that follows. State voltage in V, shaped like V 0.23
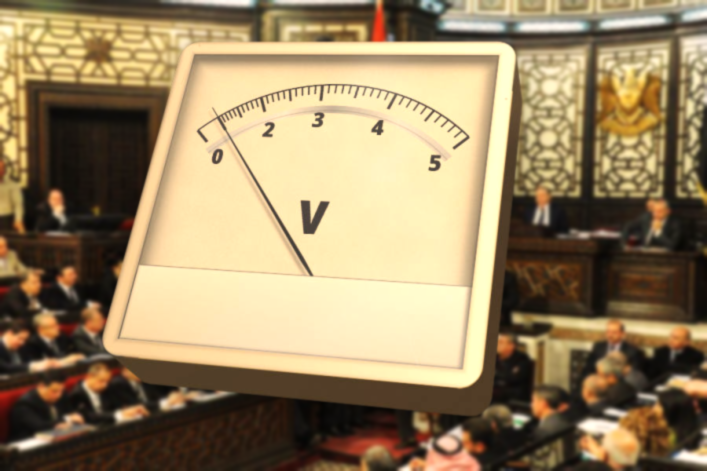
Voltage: V 1
